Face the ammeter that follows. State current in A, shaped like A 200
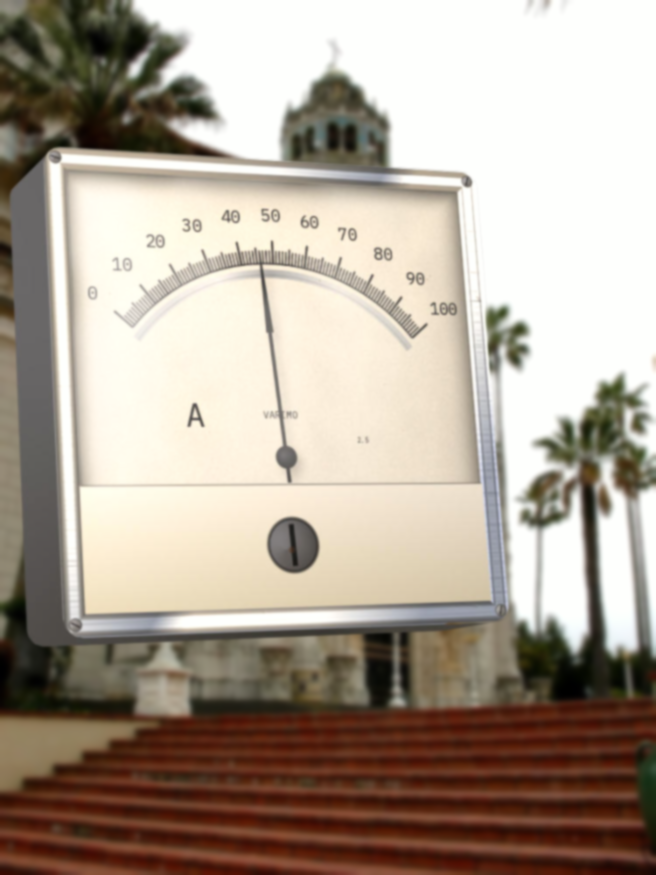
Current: A 45
